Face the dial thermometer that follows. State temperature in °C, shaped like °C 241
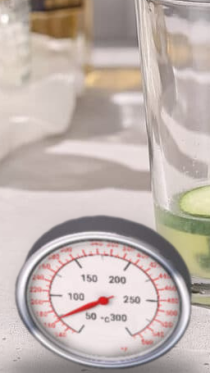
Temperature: °C 75
